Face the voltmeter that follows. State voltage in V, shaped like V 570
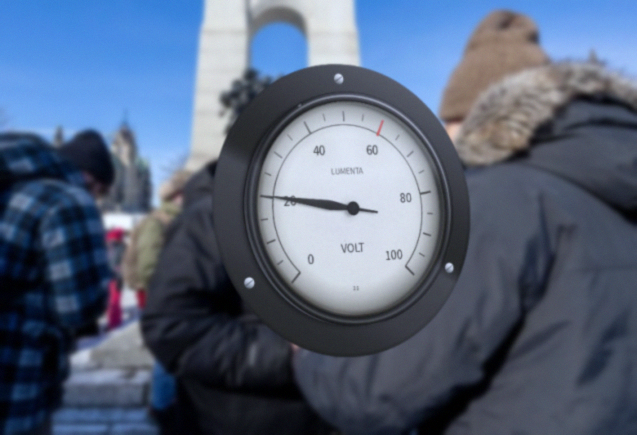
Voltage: V 20
